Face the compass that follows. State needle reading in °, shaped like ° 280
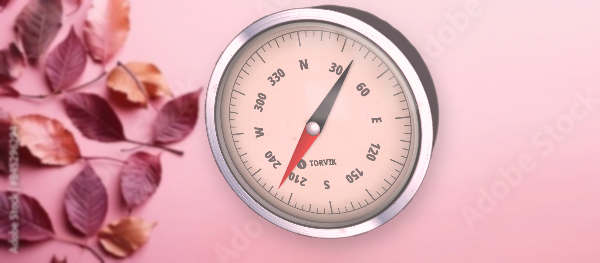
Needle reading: ° 220
